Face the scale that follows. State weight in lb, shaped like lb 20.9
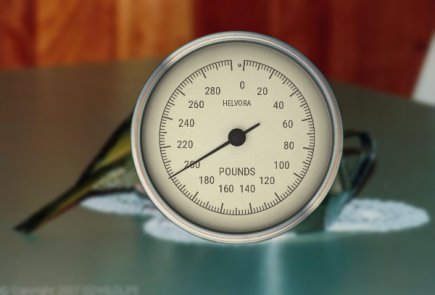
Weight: lb 200
